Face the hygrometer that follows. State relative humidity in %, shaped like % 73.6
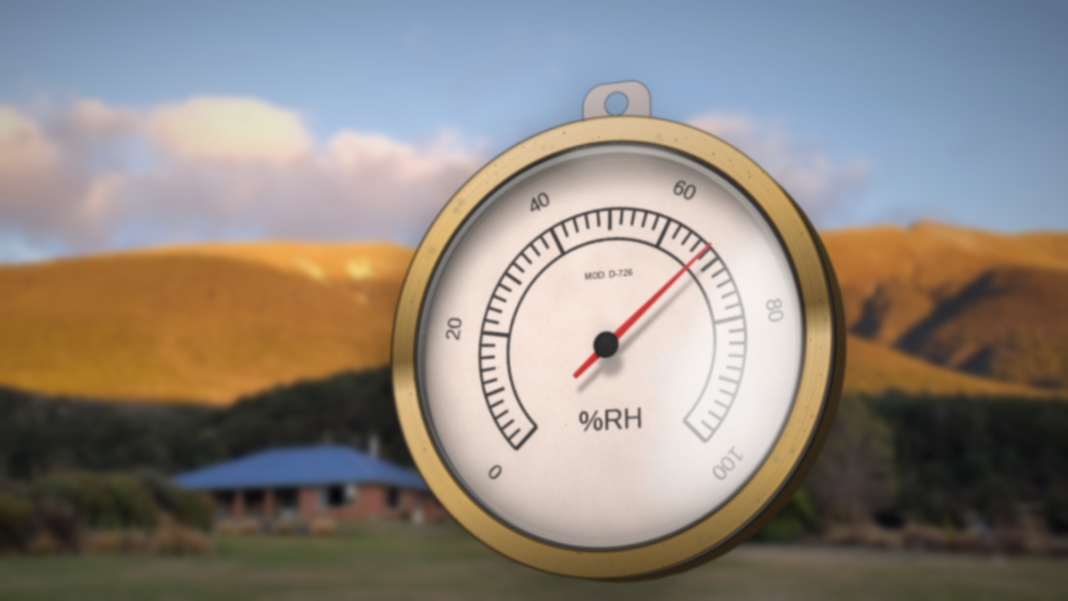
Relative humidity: % 68
